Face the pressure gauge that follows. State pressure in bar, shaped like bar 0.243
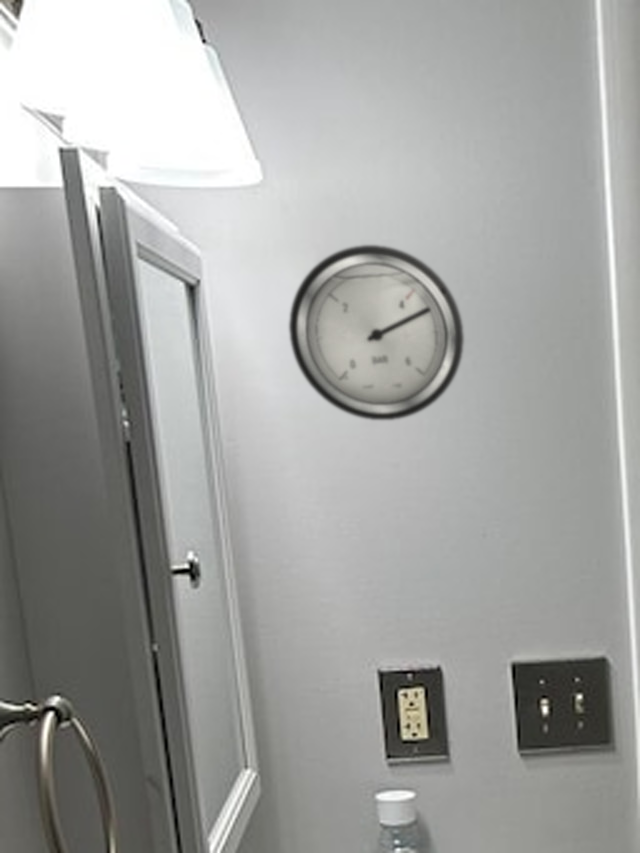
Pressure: bar 4.5
